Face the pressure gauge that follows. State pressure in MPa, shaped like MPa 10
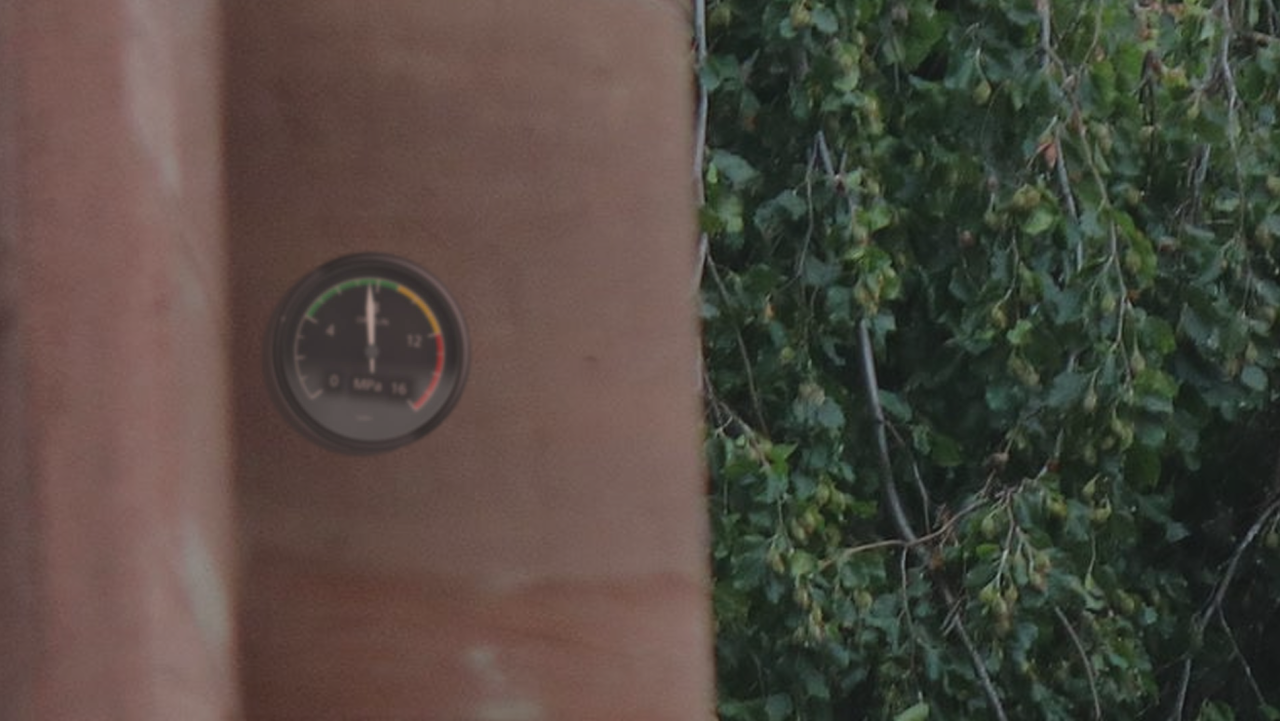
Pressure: MPa 7.5
